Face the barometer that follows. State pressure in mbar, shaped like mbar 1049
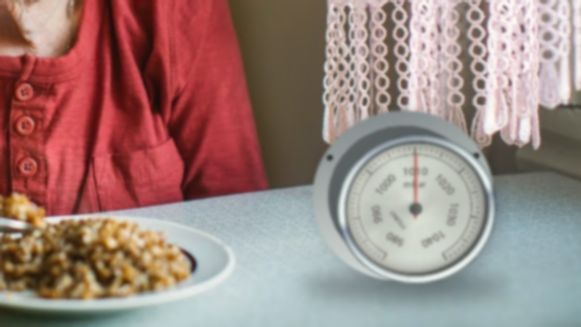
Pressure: mbar 1010
